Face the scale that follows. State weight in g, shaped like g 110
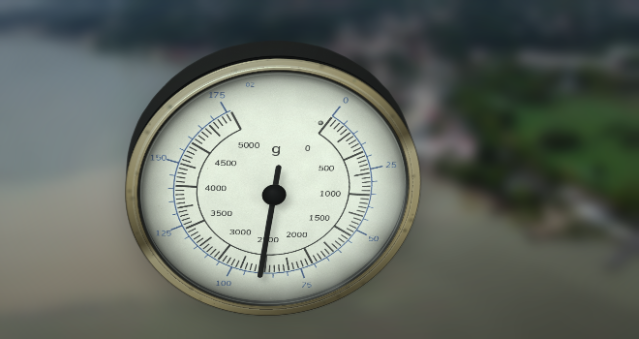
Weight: g 2550
